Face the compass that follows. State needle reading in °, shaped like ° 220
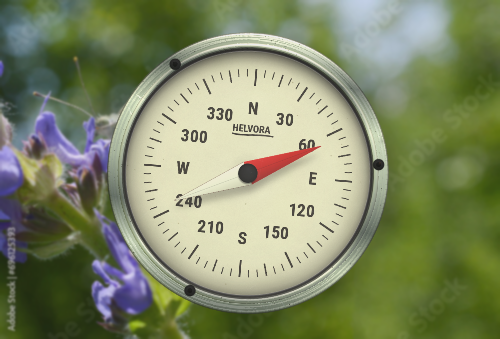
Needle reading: ° 65
